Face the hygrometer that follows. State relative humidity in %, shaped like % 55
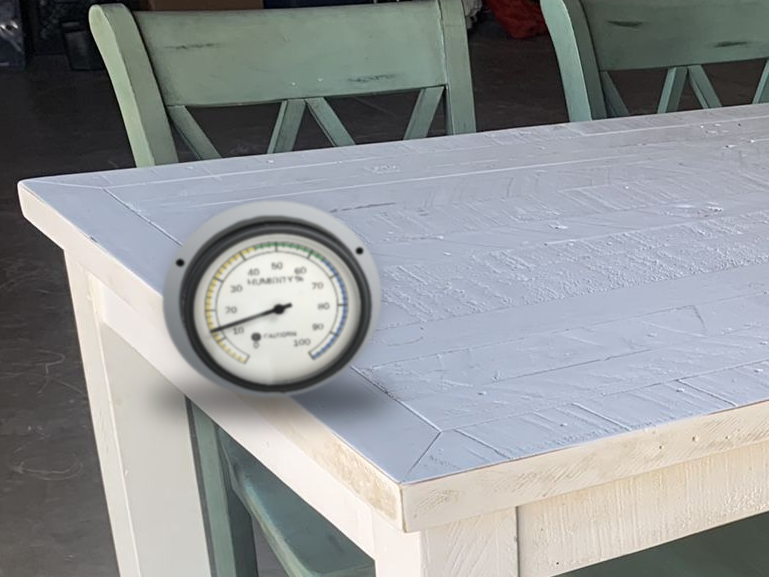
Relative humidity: % 14
